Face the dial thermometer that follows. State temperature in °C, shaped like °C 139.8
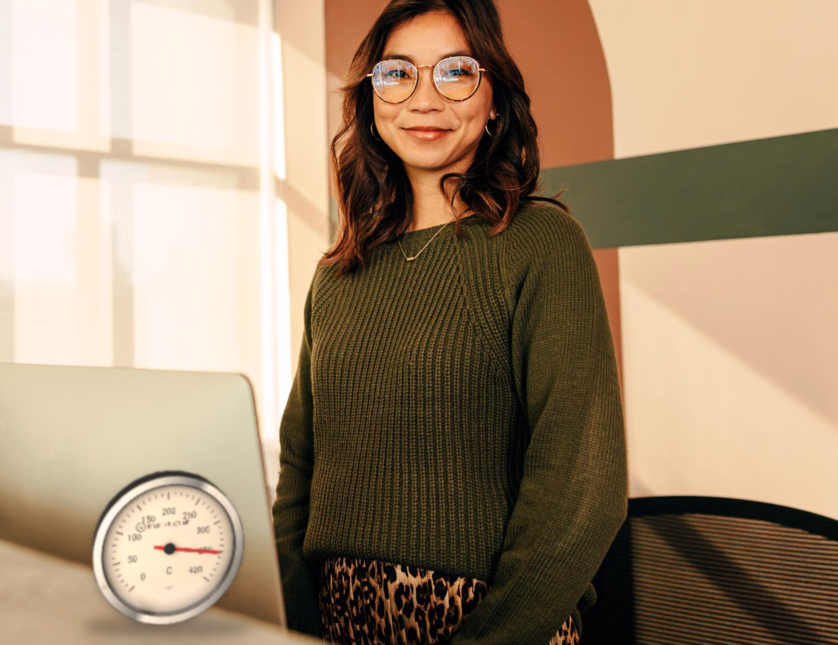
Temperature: °C 350
